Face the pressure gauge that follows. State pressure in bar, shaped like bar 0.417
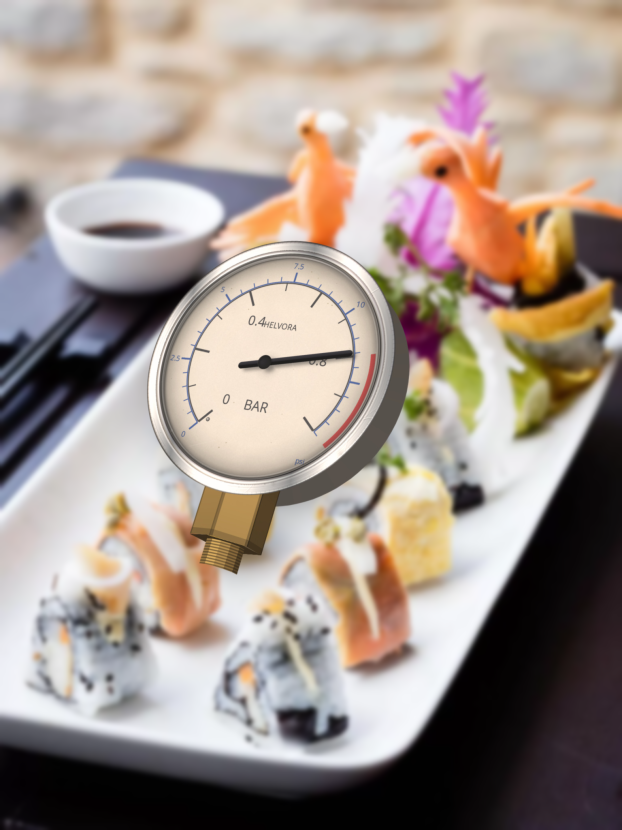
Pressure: bar 0.8
